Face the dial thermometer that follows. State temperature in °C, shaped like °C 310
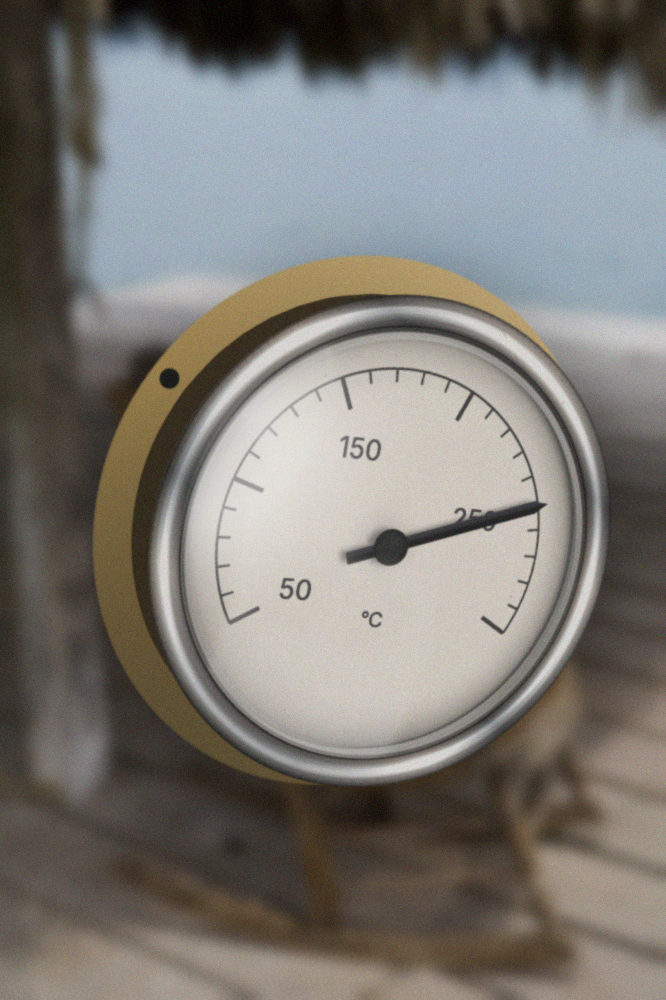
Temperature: °C 250
